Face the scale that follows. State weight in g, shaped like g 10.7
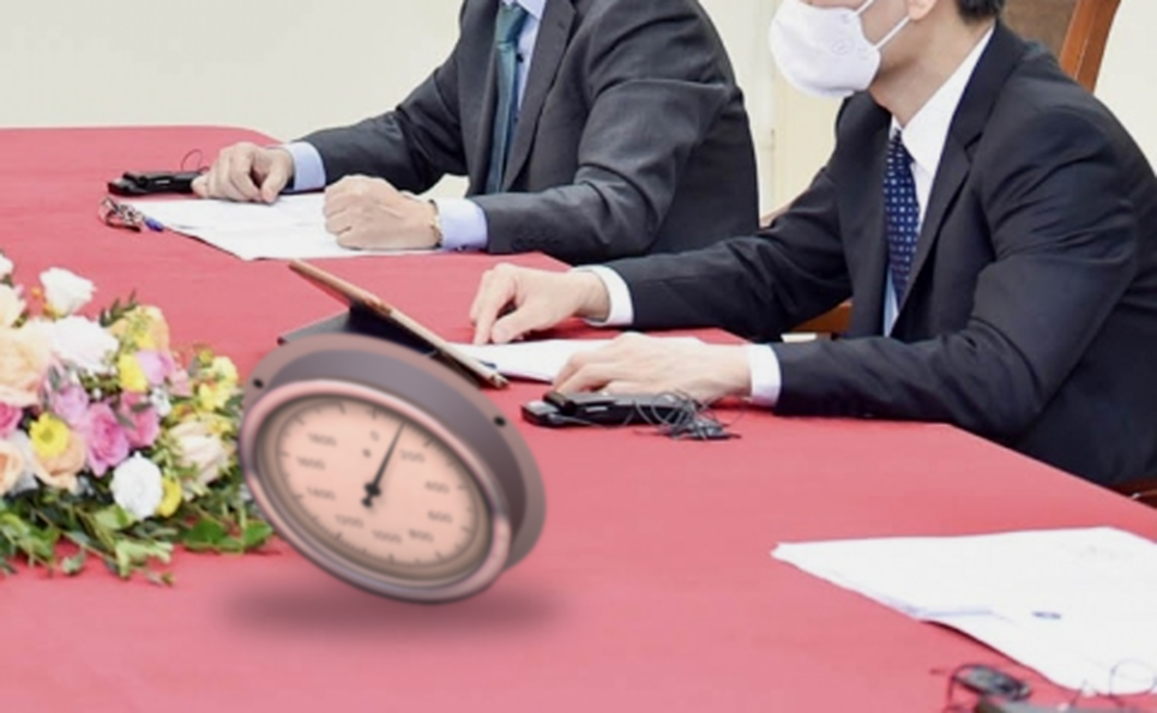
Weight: g 100
